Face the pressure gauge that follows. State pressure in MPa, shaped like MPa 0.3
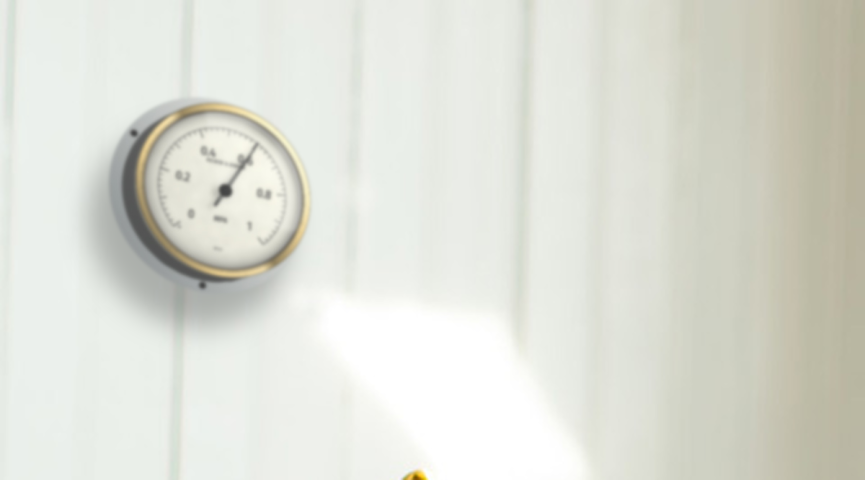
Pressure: MPa 0.6
